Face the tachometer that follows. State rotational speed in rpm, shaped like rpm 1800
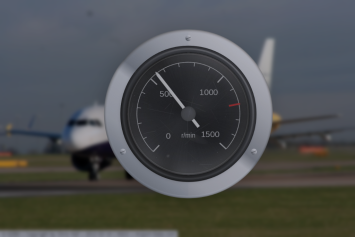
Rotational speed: rpm 550
